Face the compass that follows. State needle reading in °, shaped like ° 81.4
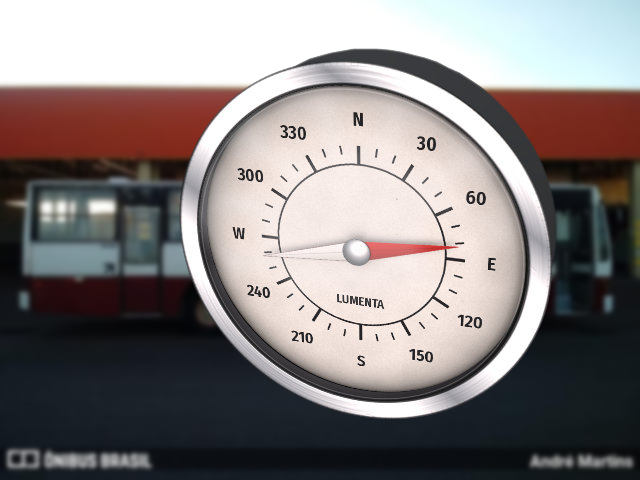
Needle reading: ° 80
